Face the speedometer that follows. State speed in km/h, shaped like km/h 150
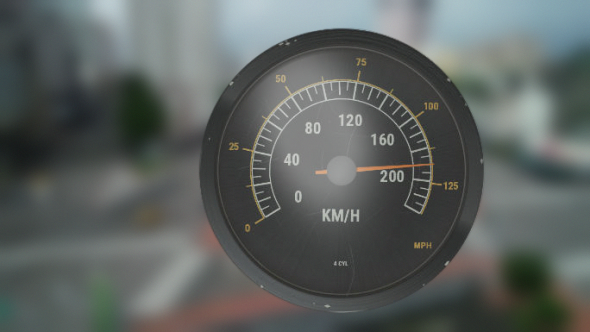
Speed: km/h 190
